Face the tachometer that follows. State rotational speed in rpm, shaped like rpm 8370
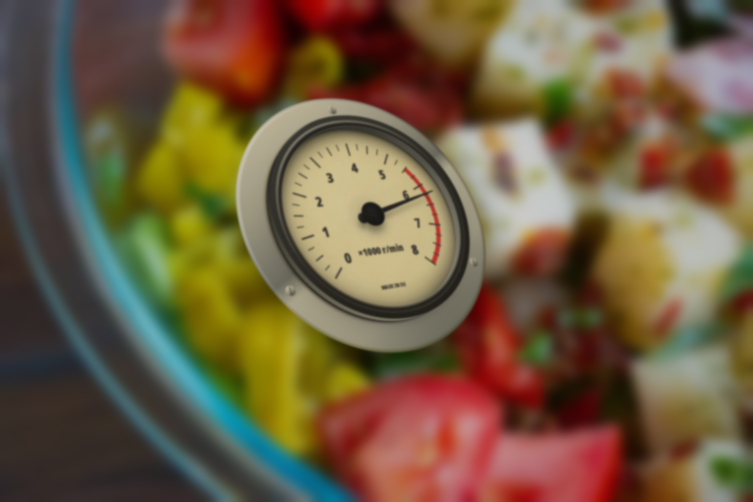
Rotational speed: rpm 6250
